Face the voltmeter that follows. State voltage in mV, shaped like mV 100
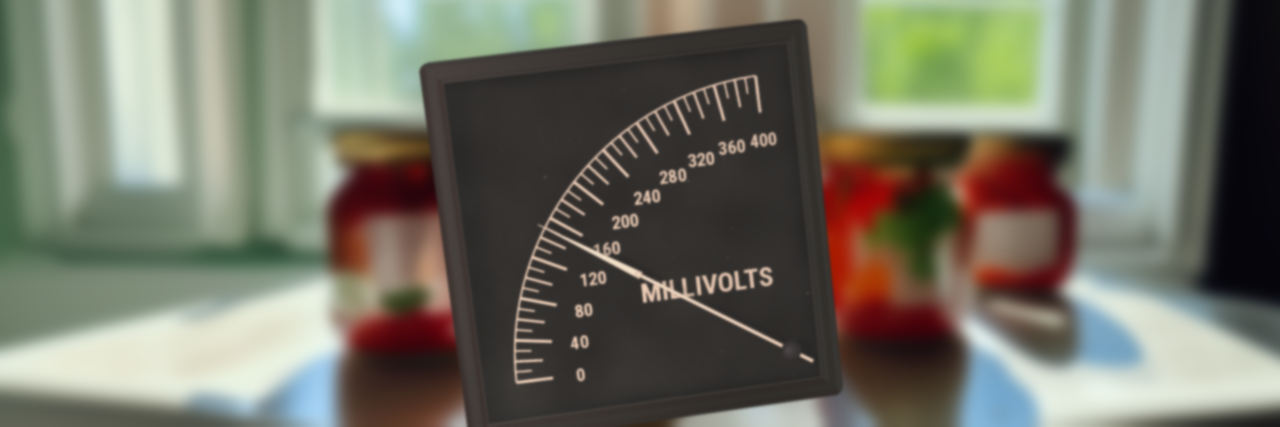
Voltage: mV 150
